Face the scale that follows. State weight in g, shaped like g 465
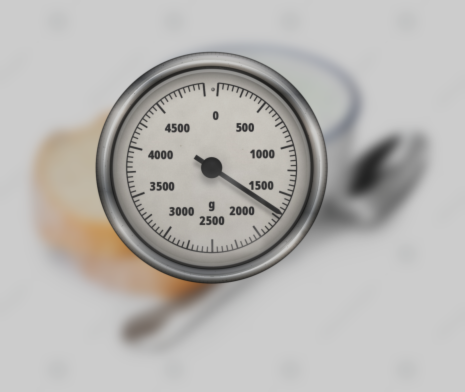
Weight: g 1700
